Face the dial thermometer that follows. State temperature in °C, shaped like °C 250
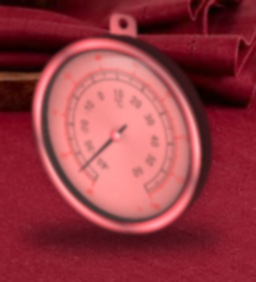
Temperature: °C -35
